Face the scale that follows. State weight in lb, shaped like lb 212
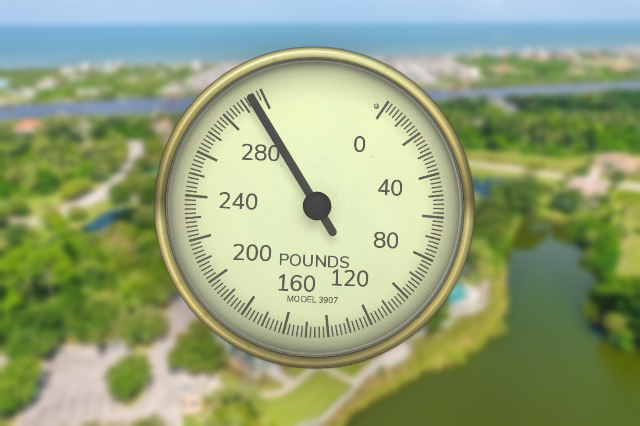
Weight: lb 294
